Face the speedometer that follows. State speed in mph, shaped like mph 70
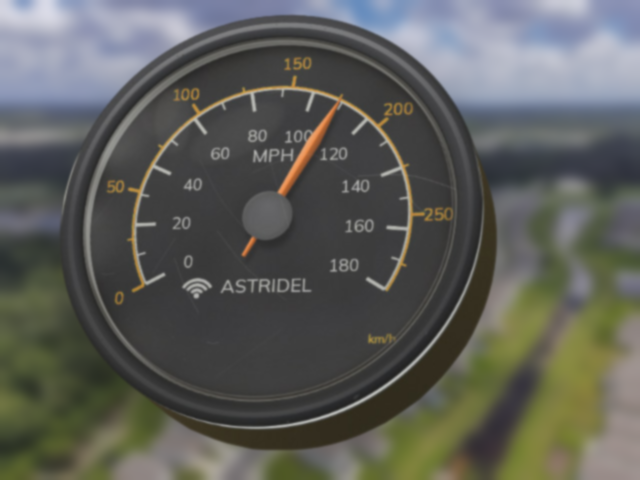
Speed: mph 110
